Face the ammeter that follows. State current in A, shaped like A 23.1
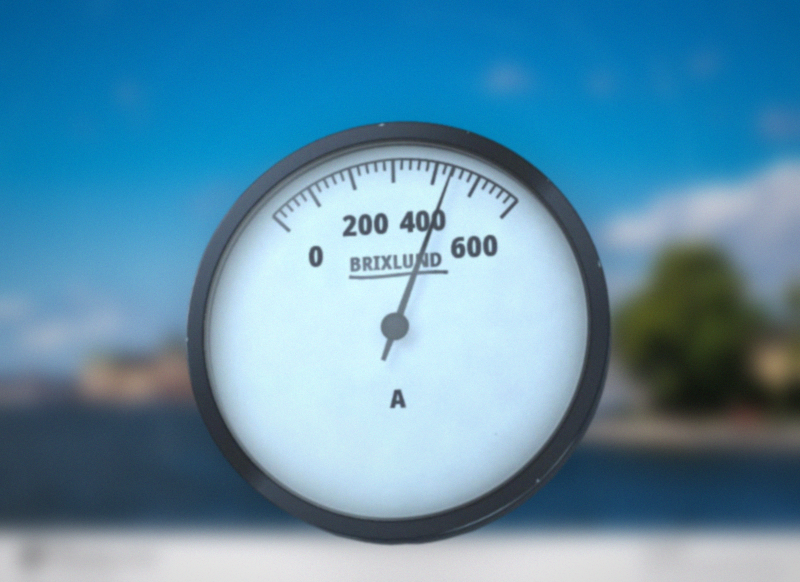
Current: A 440
